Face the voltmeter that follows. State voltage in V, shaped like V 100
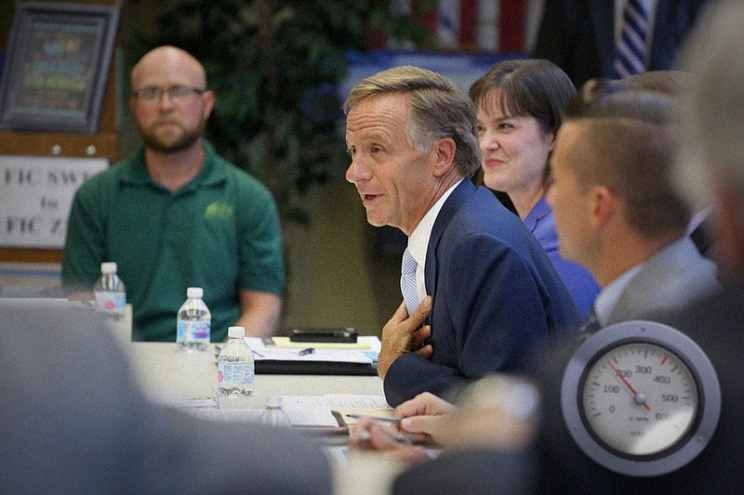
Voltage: V 180
